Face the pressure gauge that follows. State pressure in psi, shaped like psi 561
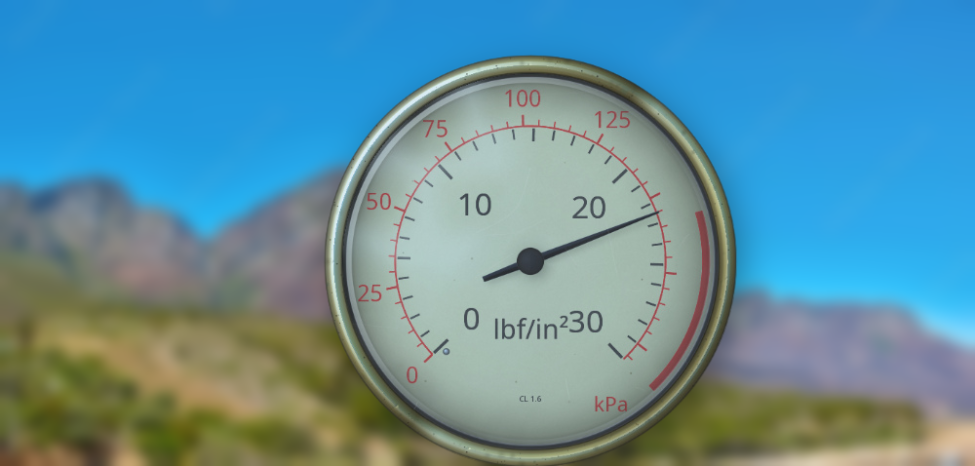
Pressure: psi 22.5
